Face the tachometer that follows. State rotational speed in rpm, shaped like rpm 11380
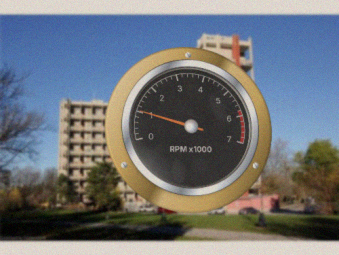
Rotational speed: rpm 1000
